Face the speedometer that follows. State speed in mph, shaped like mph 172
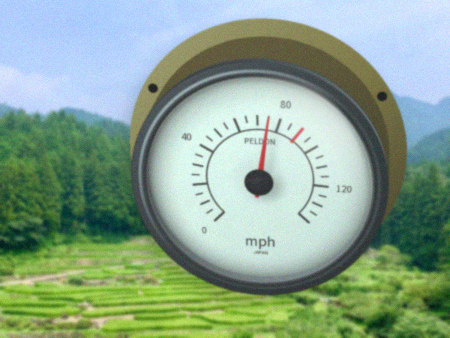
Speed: mph 75
